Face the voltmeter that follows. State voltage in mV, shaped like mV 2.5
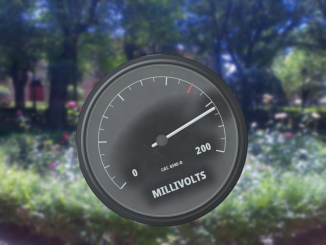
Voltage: mV 165
